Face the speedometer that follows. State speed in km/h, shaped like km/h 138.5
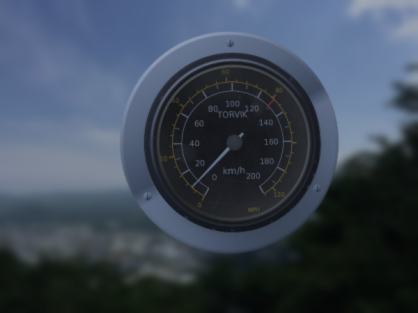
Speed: km/h 10
